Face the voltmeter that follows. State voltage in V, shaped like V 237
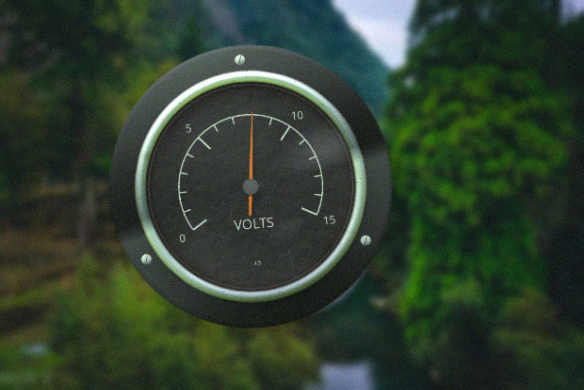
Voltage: V 8
